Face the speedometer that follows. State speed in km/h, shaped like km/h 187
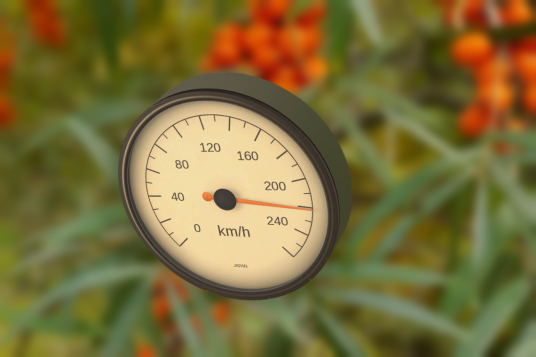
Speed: km/h 220
